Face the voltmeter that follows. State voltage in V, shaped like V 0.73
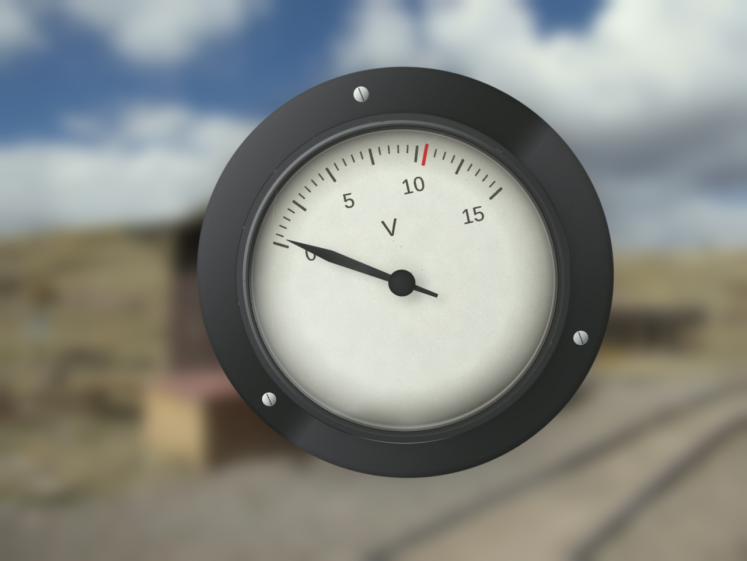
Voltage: V 0.5
